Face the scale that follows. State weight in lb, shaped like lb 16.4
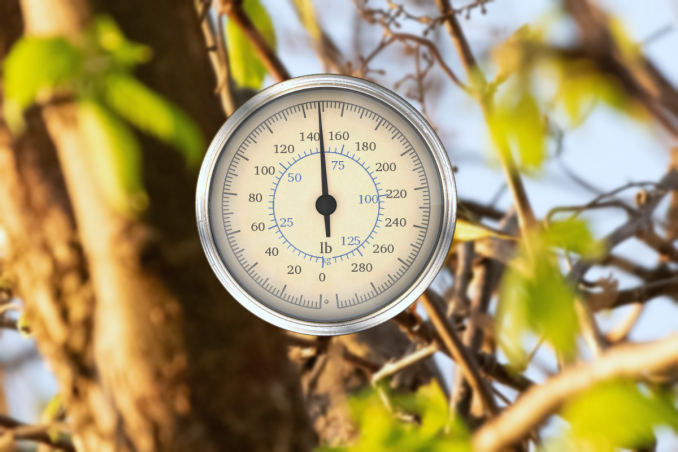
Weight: lb 148
